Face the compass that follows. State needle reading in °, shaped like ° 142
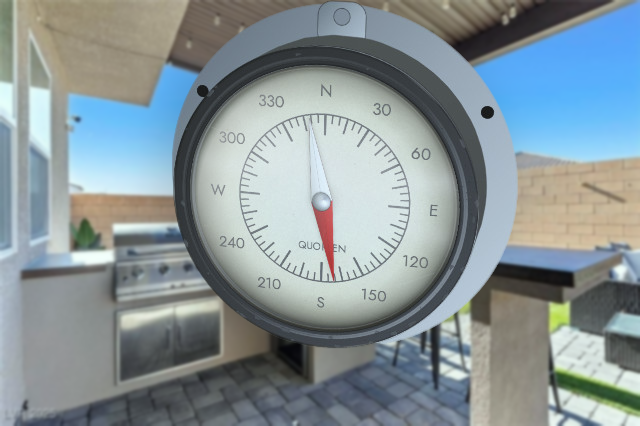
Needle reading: ° 170
